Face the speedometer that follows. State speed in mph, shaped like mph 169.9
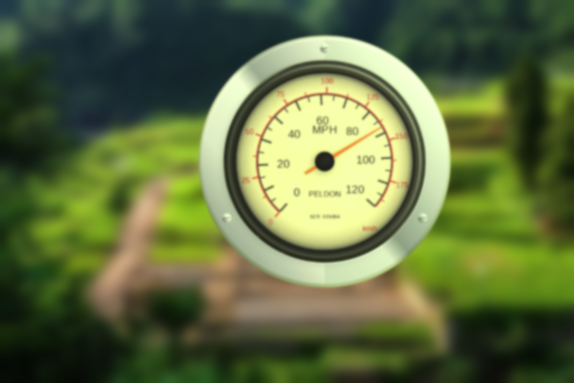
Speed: mph 87.5
